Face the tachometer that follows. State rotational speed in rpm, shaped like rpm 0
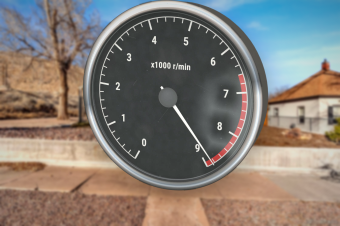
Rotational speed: rpm 8800
